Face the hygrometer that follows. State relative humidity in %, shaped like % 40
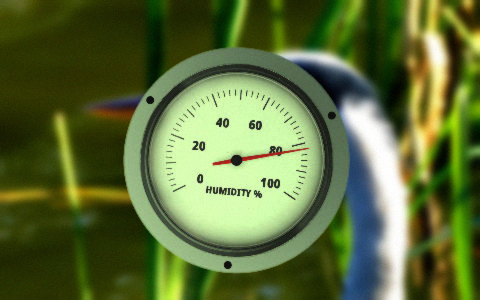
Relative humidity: % 82
